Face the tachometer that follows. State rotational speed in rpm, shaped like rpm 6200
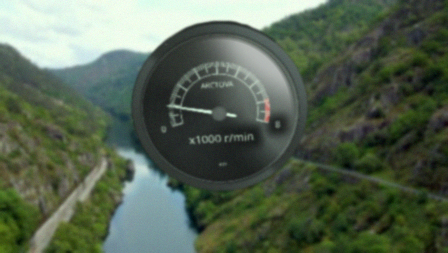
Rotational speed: rpm 1000
